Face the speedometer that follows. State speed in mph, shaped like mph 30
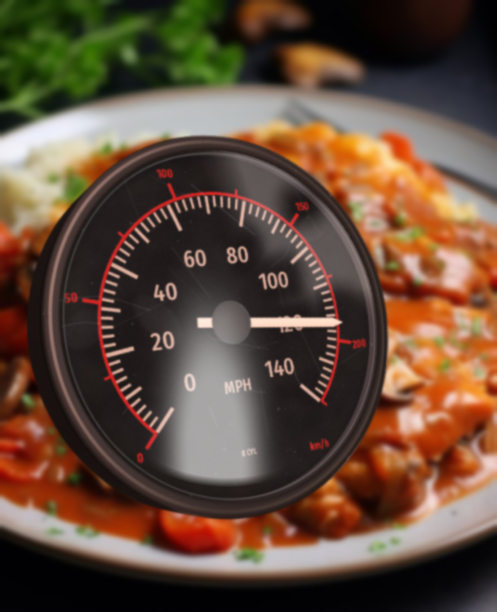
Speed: mph 120
